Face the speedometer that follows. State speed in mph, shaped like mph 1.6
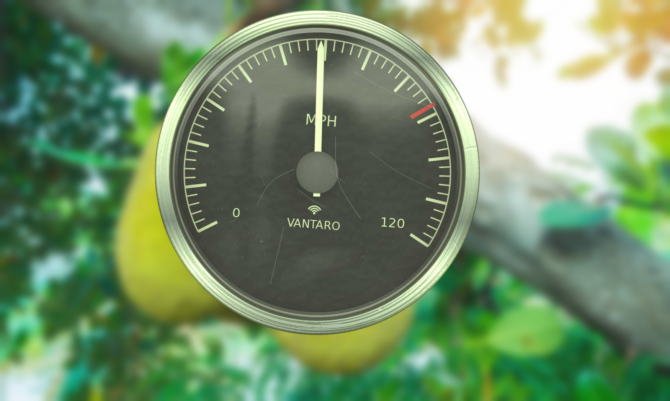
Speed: mph 59
